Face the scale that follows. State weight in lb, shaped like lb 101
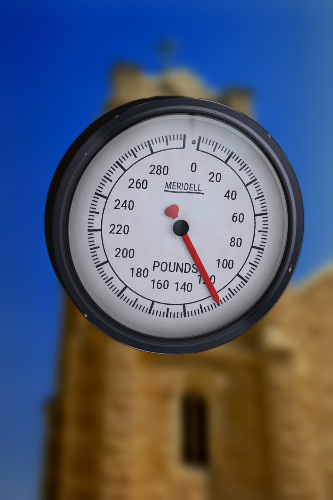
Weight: lb 120
